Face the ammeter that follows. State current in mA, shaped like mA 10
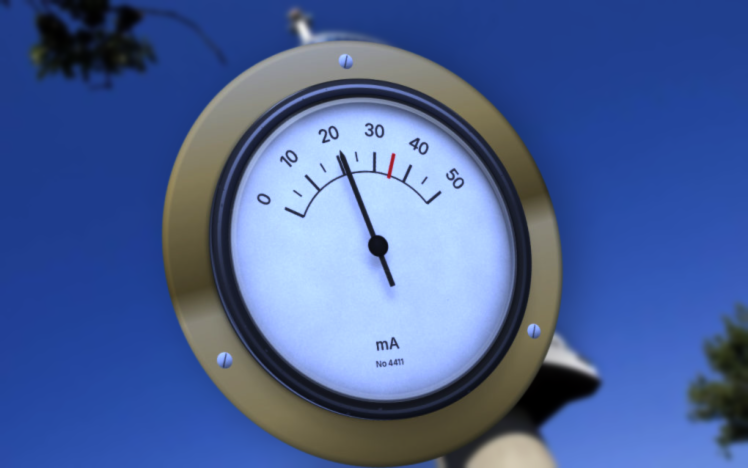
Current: mA 20
